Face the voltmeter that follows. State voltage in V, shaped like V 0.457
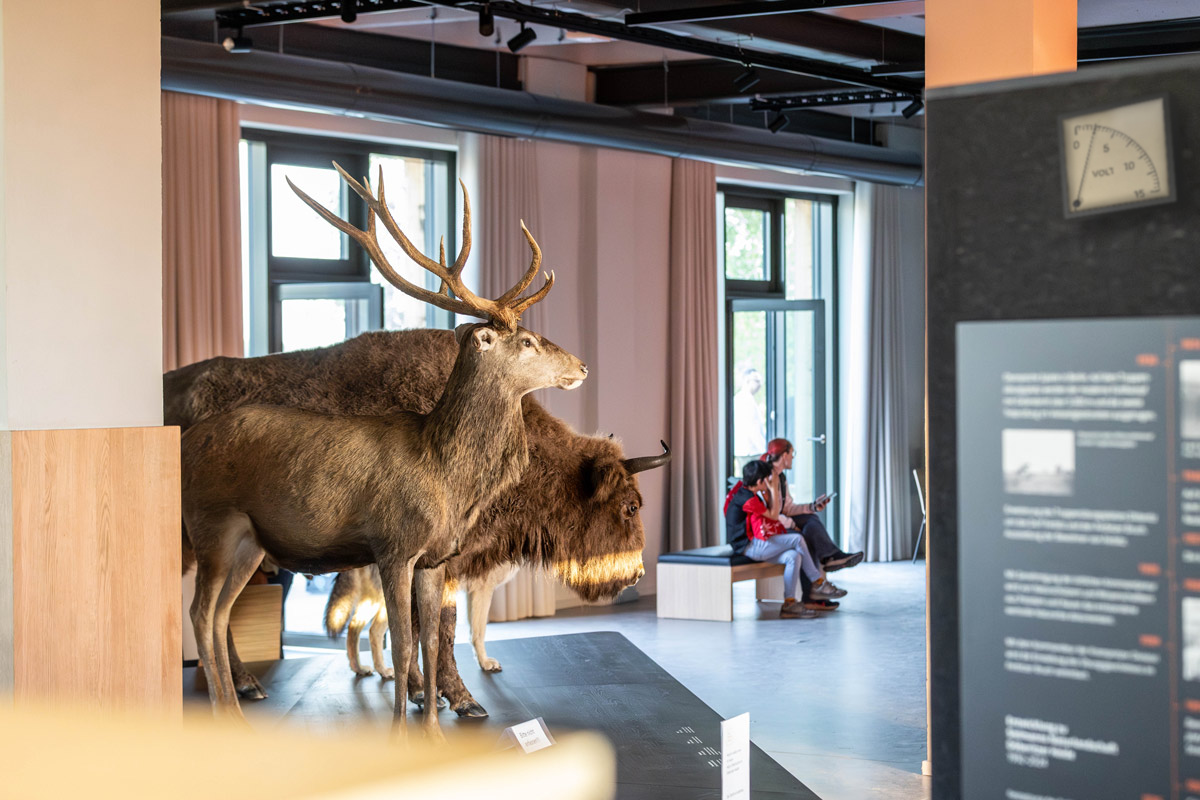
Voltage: V 2.5
